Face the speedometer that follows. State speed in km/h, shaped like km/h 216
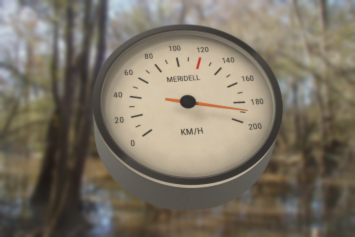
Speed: km/h 190
